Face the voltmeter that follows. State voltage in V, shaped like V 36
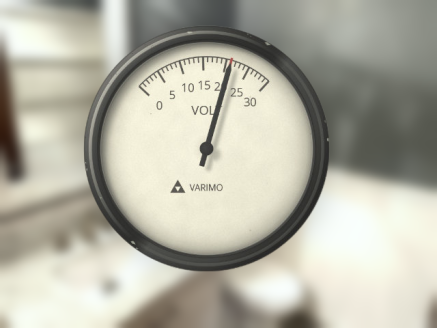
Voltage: V 21
